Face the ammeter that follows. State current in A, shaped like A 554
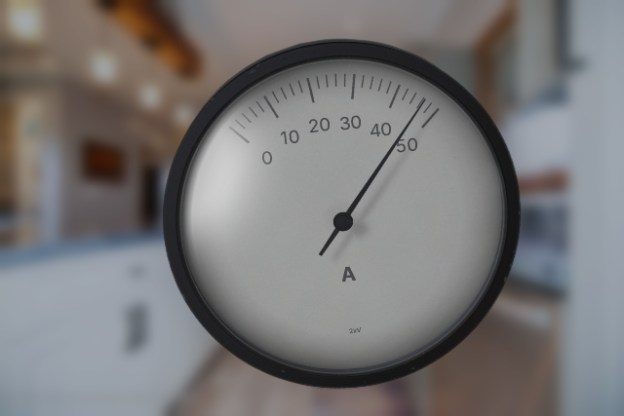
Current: A 46
